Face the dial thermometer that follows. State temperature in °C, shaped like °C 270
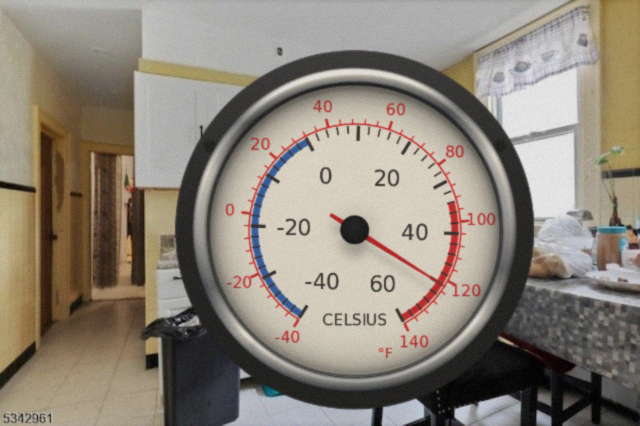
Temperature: °C 50
